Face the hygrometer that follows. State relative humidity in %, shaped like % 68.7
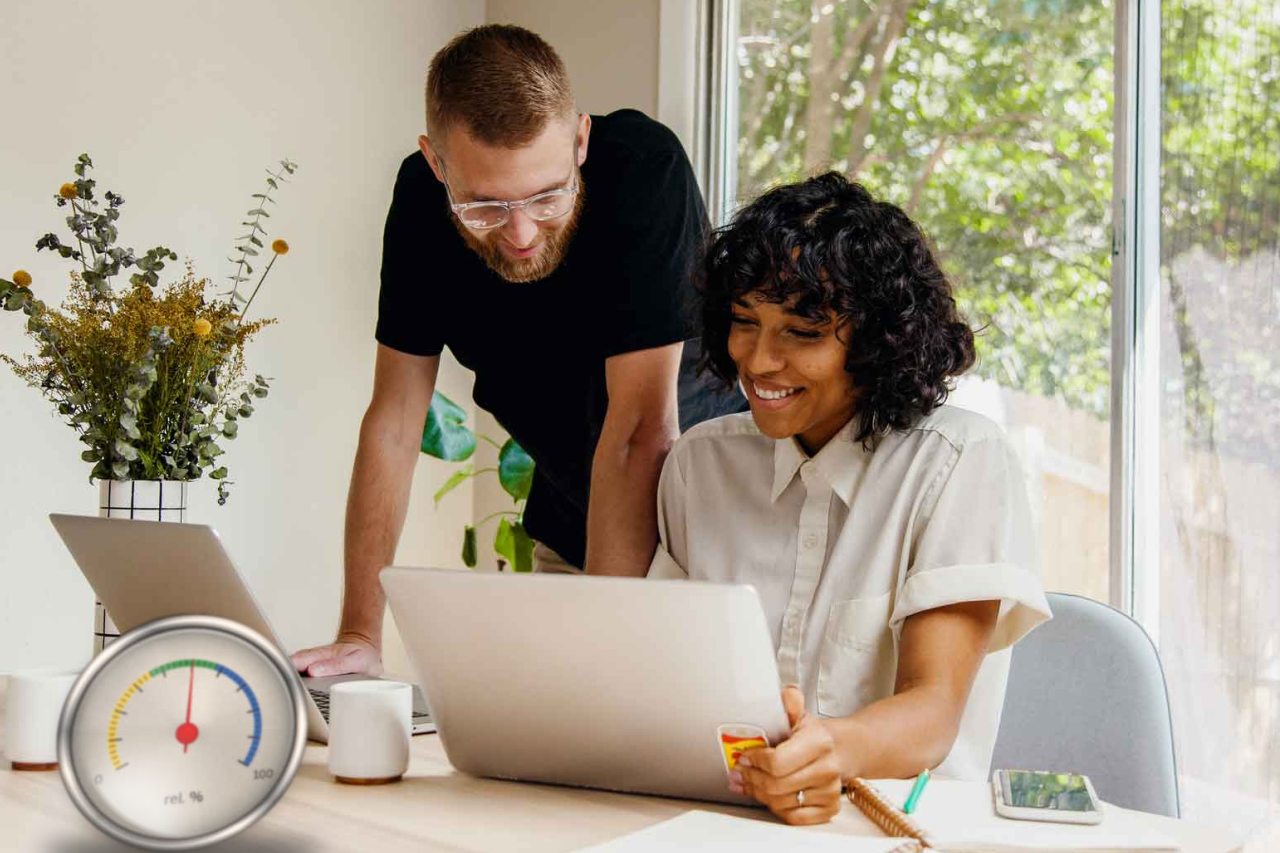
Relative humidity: % 50
